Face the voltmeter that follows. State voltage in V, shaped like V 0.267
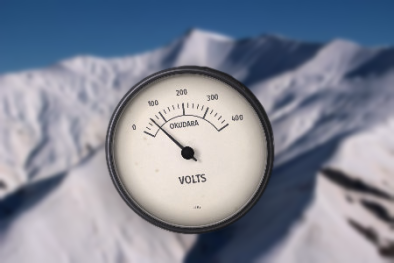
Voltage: V 60
